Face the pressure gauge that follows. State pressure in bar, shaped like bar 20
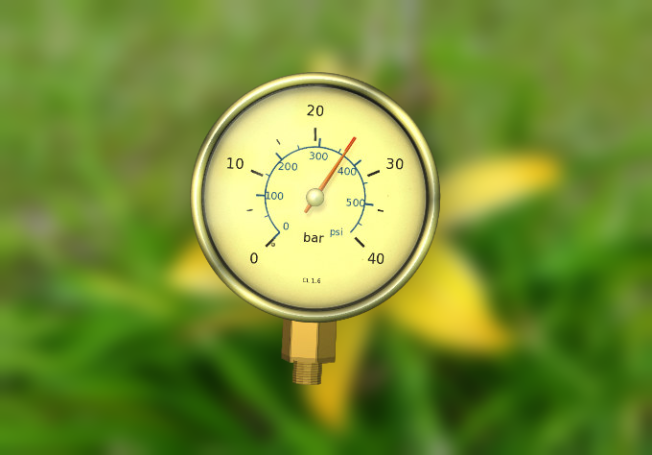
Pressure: bar 25
